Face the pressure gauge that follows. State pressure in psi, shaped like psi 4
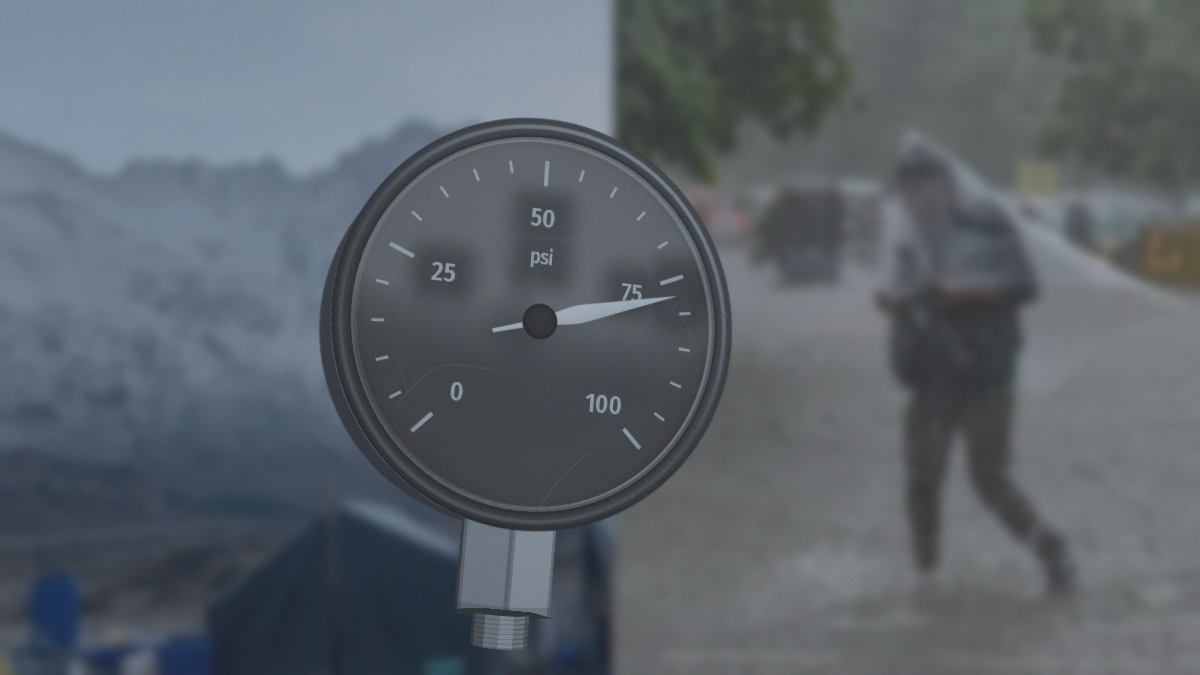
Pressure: psi 77.5
